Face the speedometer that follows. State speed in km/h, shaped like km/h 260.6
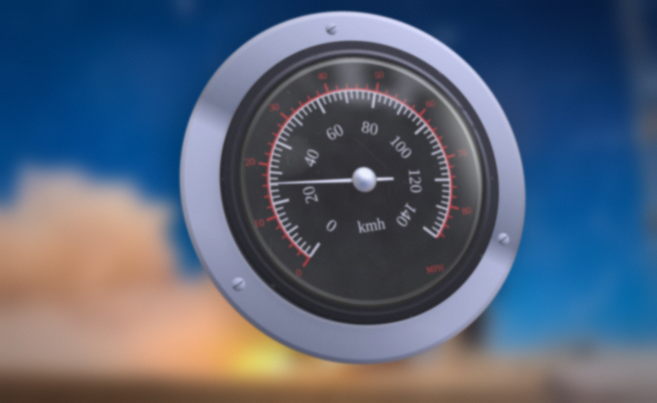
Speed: km/h 26
